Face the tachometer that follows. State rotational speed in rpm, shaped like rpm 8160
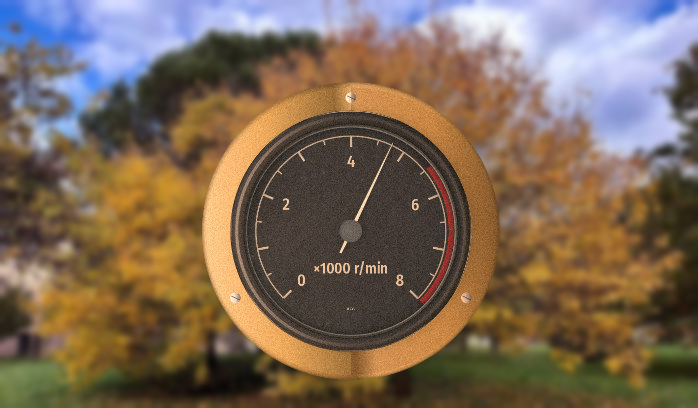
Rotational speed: rpm 4750
